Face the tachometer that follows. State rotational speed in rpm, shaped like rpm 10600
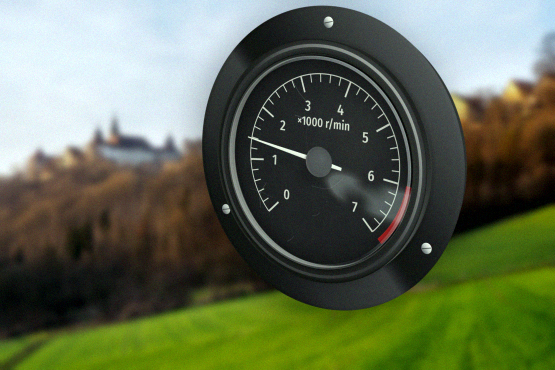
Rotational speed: rpm 1400
